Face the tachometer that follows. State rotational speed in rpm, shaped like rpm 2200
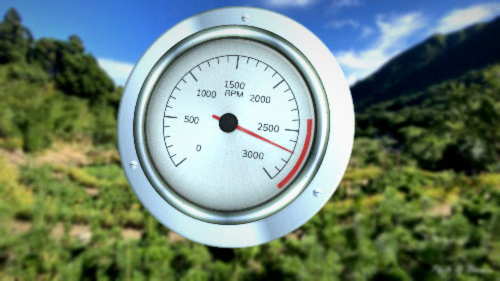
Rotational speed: rpm 2700
